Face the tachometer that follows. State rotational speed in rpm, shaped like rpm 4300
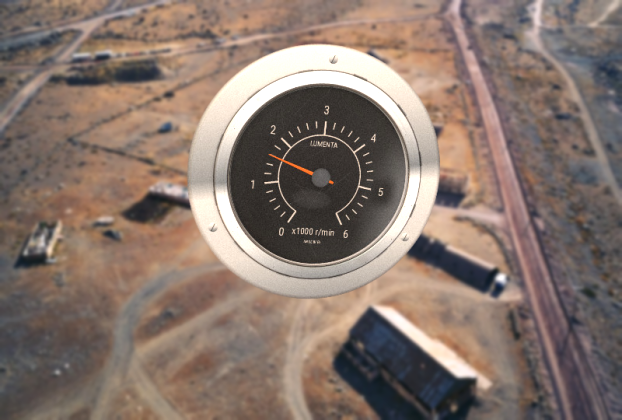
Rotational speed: rpm 1600
